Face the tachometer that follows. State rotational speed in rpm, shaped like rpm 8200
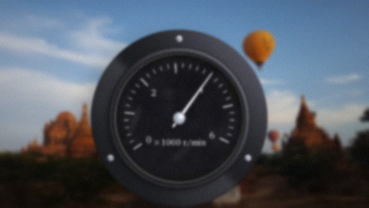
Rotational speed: rpm 4000
